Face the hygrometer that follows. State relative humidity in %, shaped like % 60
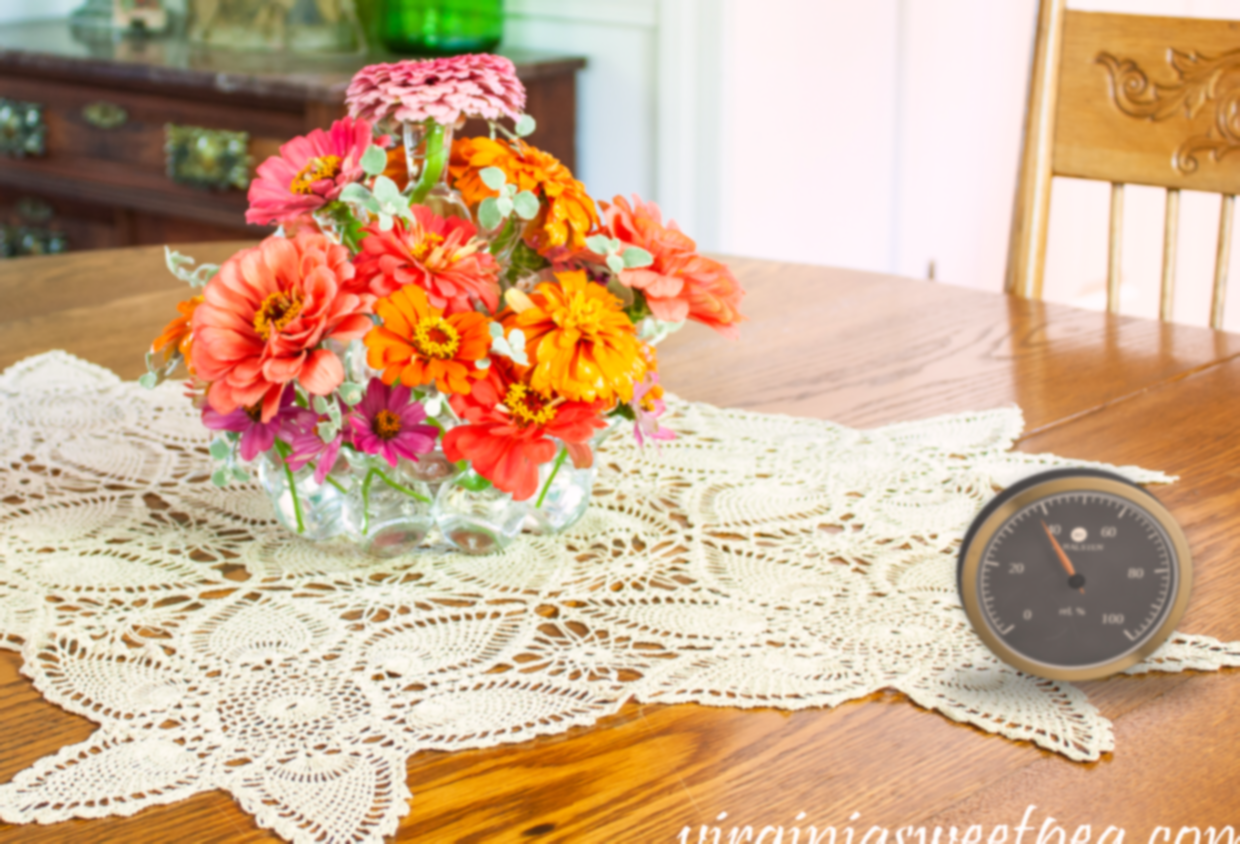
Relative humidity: % 38
